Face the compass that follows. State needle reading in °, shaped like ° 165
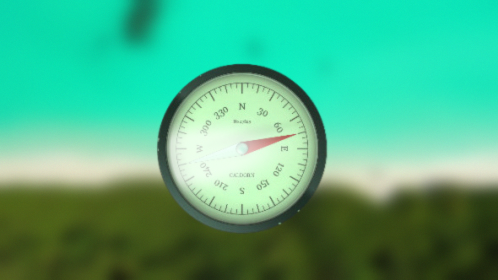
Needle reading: ° 75
